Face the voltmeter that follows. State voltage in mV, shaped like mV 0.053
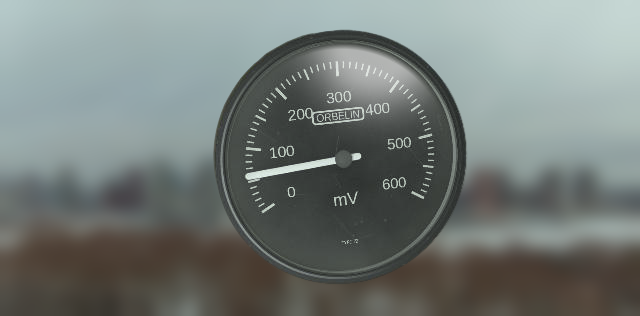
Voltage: mV 60
